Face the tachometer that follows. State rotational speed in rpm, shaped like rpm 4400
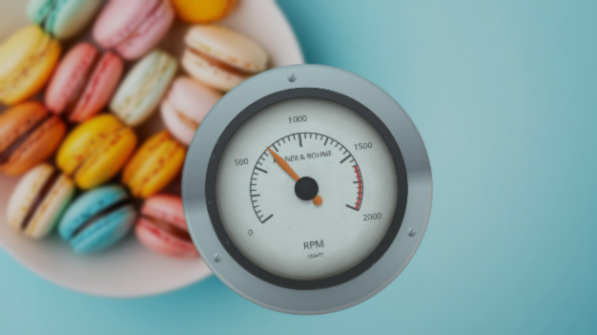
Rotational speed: rpm 700
